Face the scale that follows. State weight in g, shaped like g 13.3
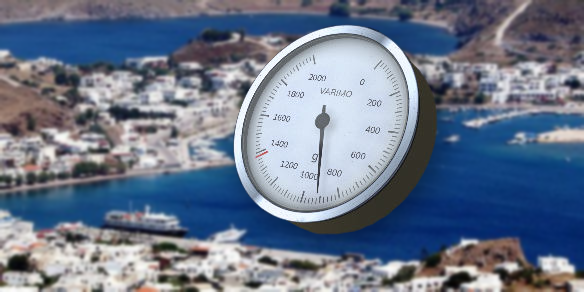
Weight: g 900
